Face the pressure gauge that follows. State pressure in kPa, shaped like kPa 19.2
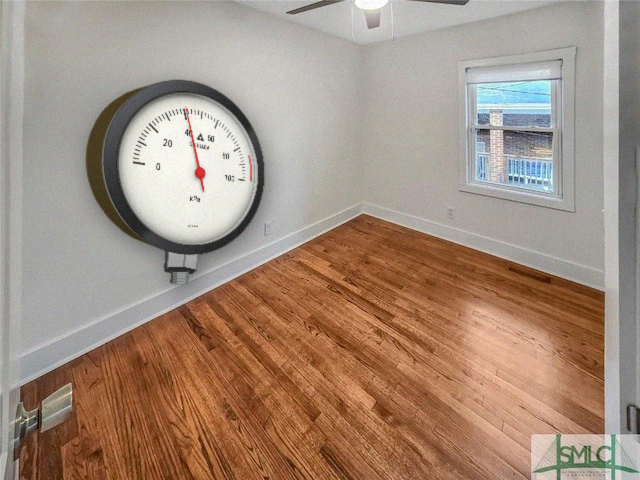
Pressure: kPa 40
